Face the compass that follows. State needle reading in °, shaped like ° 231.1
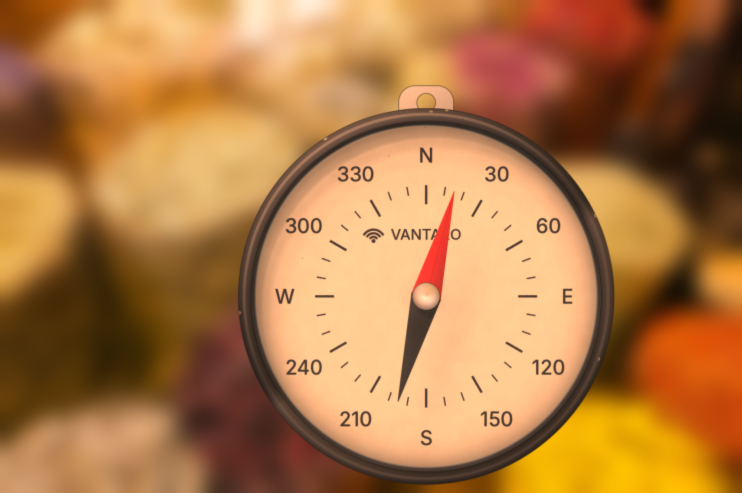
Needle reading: ° 15
